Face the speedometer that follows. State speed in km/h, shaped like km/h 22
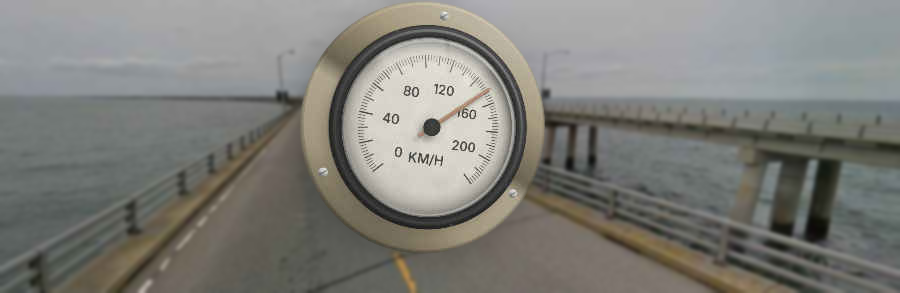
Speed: km/h 150
